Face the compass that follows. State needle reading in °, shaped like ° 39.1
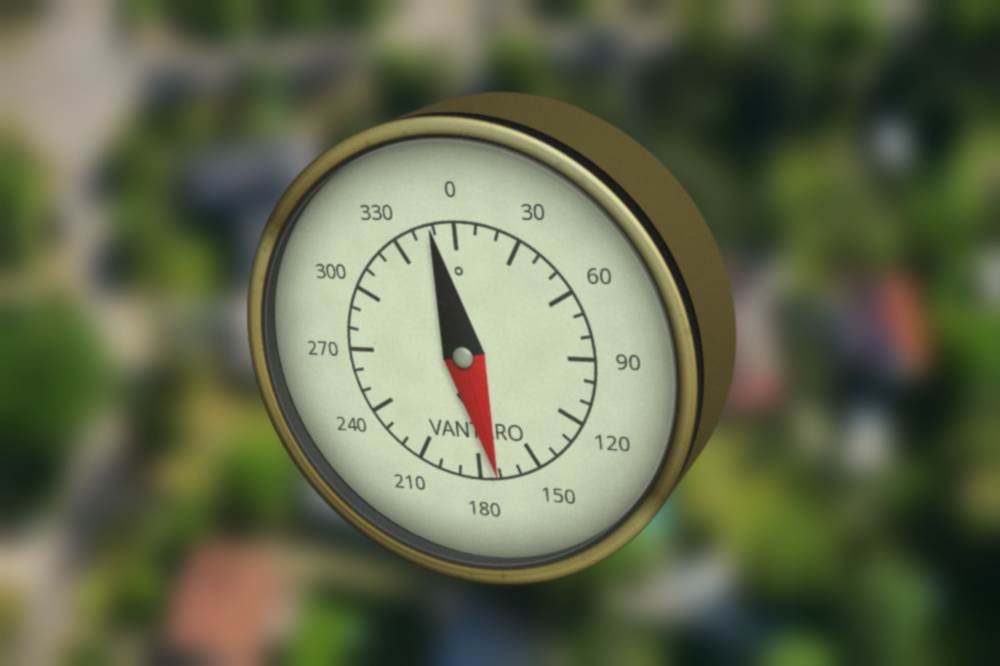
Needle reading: ° 170
